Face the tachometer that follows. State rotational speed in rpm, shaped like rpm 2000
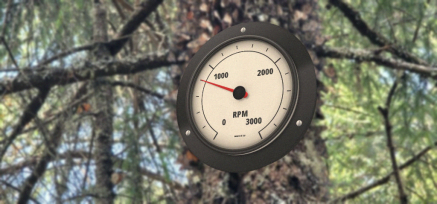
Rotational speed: rpm 800
